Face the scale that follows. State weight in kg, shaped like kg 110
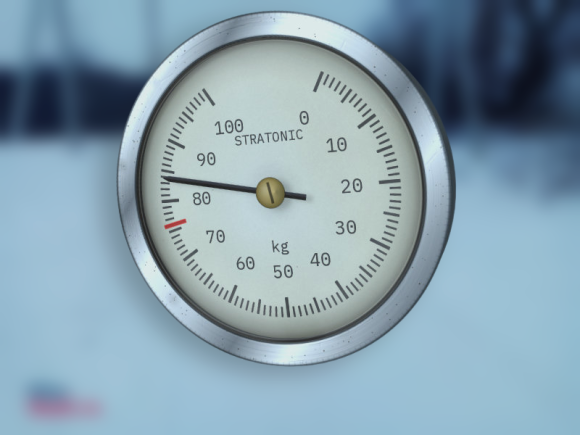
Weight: kg 84
